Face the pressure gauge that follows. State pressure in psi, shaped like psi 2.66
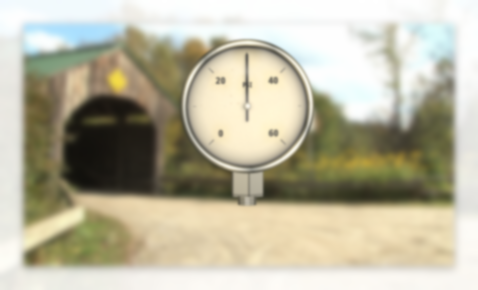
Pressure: psi 30
